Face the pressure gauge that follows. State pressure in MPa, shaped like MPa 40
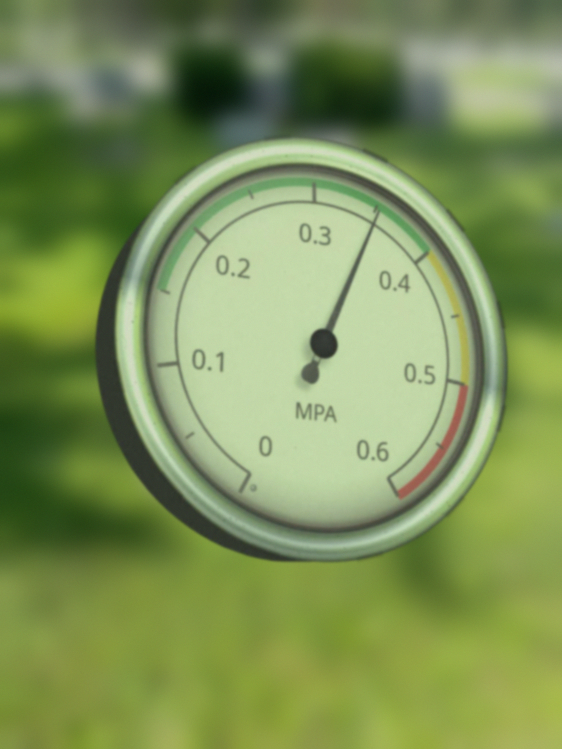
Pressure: MPa 0.35
